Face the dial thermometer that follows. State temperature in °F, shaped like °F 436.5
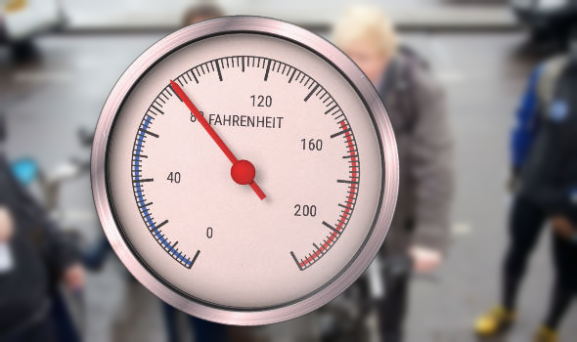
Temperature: °F 82
